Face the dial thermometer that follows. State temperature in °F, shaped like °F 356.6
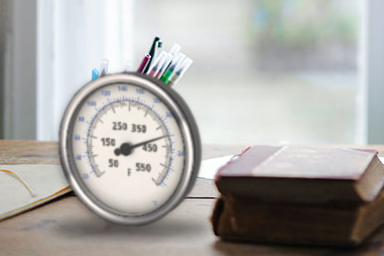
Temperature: °F 425
